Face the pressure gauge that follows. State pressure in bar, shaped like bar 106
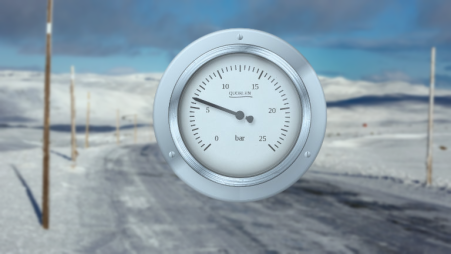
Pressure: bar 6
